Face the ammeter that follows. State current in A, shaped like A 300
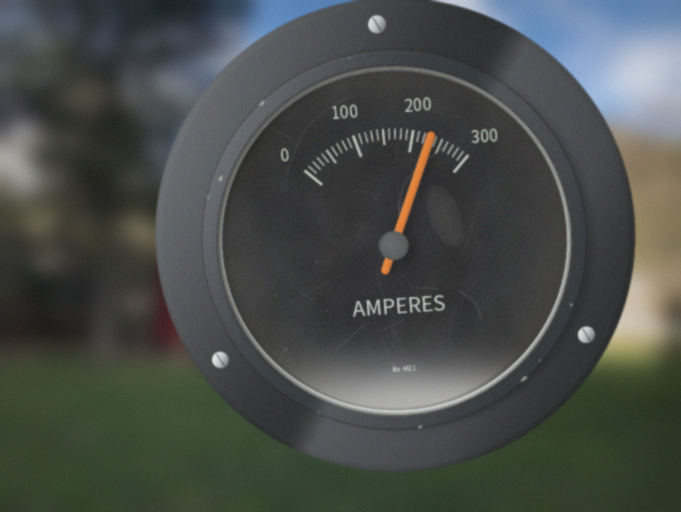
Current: A 230
